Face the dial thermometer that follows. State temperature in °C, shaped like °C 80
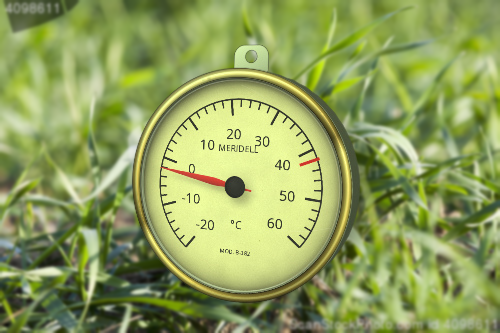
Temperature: °C -2
